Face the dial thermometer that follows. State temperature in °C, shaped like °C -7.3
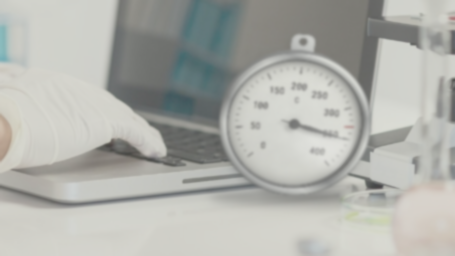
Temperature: °C 350
